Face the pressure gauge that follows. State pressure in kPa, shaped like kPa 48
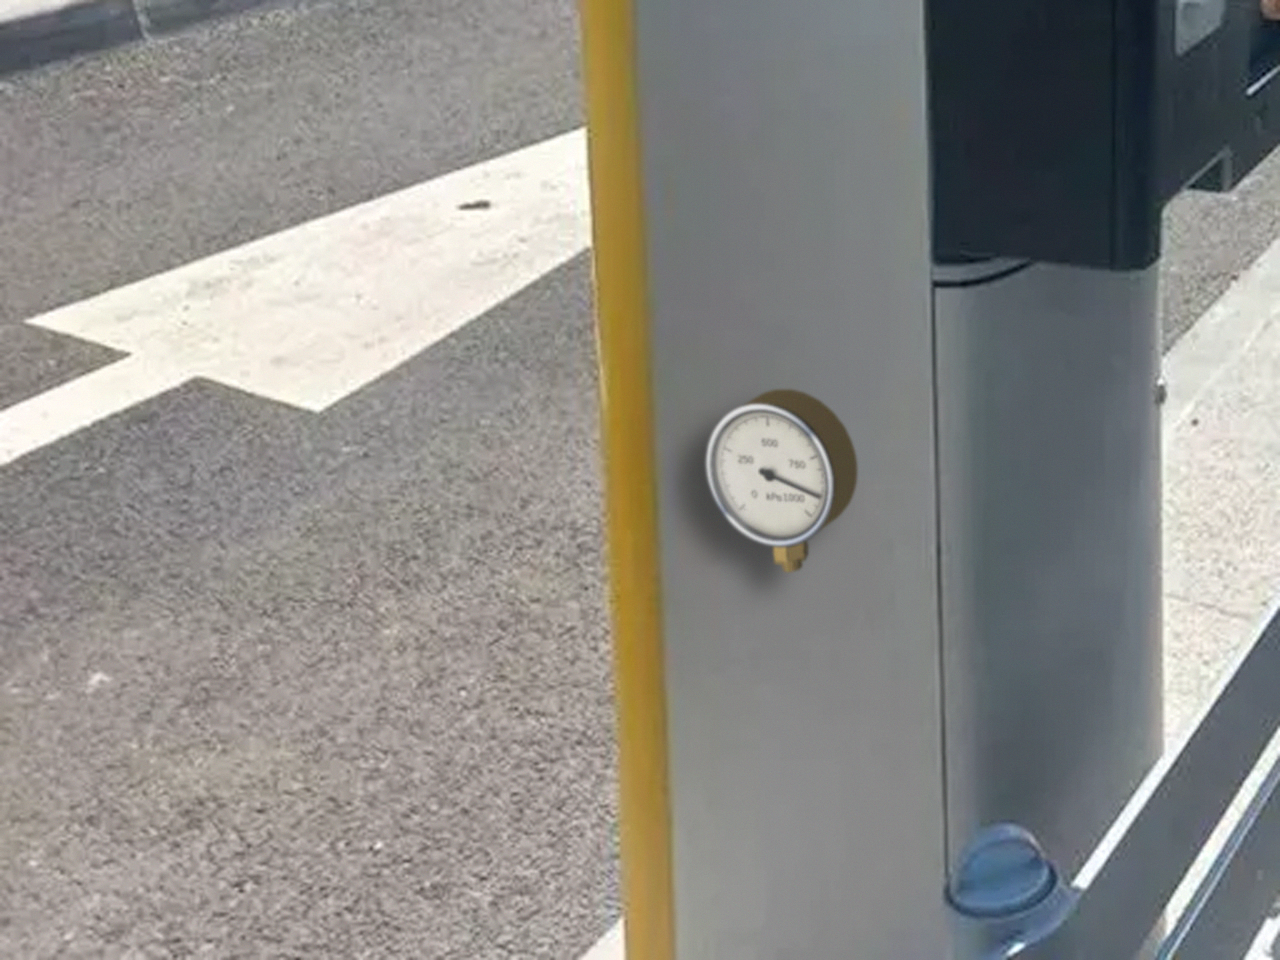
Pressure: kPa 900
